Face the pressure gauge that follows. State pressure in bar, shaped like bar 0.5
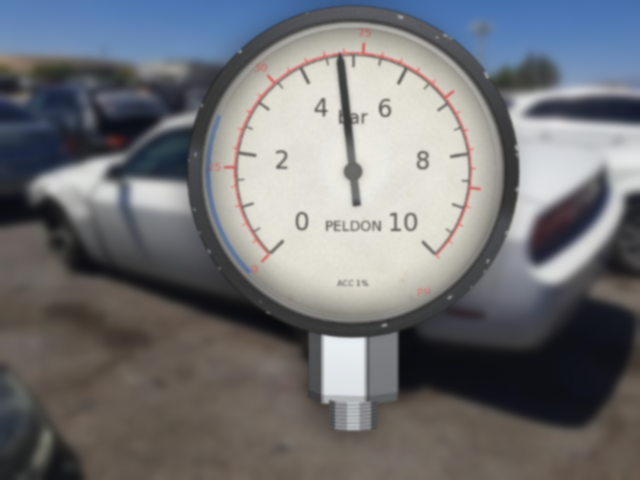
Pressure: bar 4.75
